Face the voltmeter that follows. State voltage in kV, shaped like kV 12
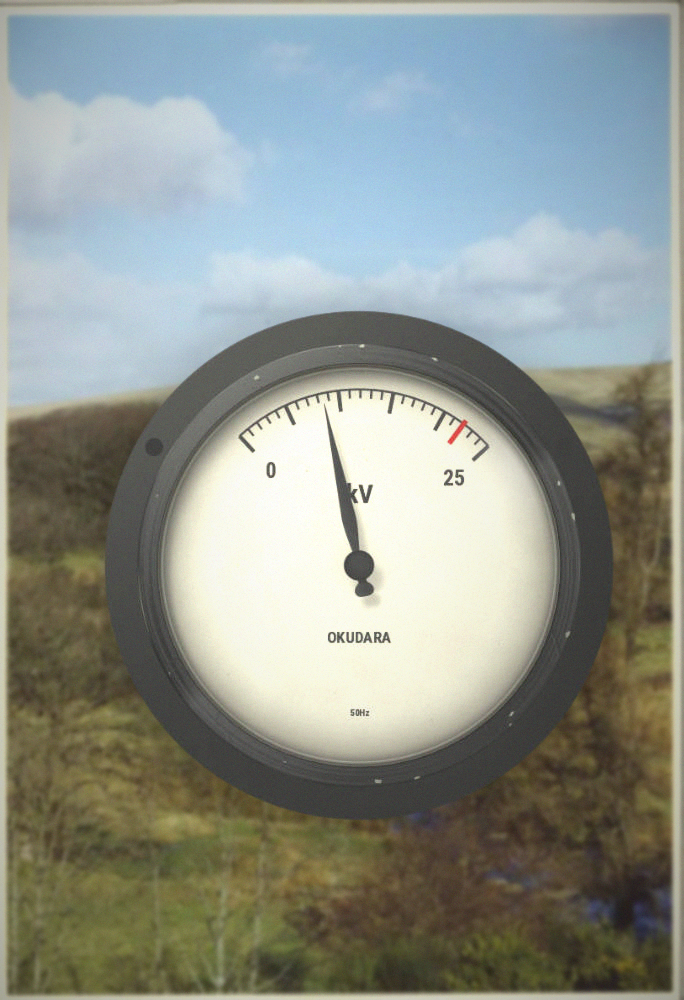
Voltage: kV 8.5
